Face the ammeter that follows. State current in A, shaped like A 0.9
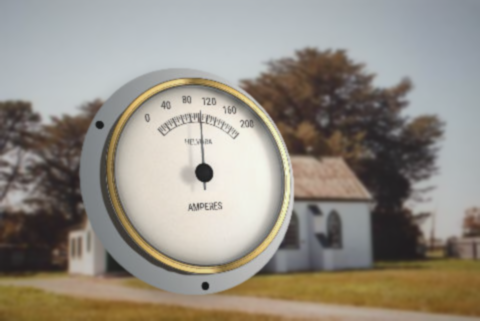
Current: A 100
